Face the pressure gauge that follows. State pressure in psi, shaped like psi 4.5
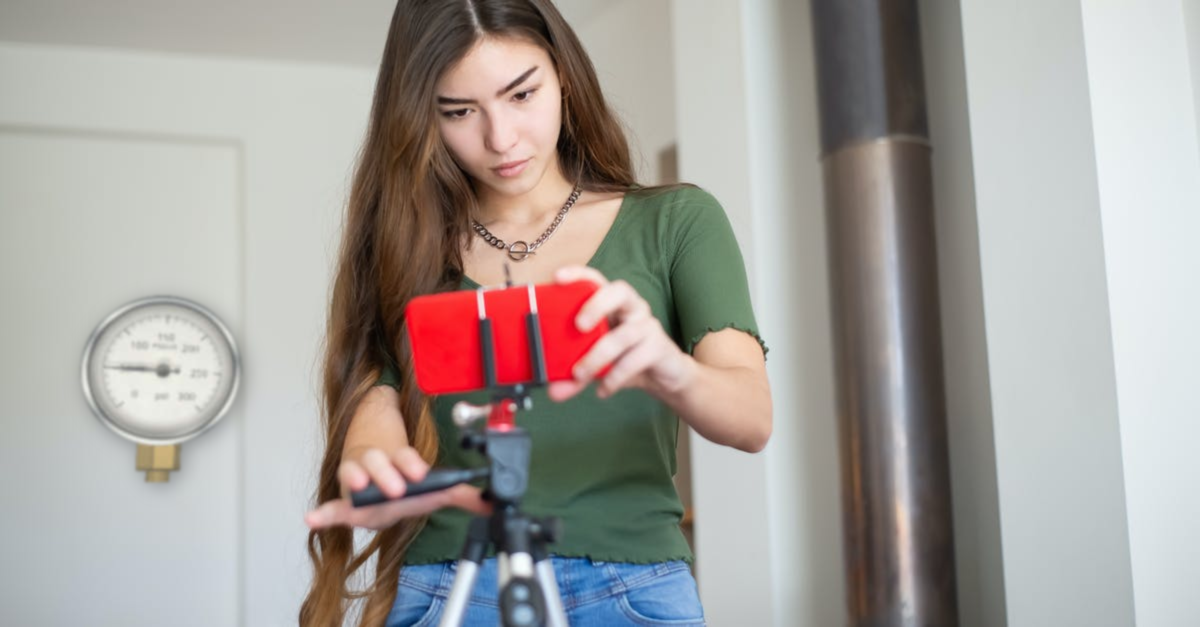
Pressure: psi 50
